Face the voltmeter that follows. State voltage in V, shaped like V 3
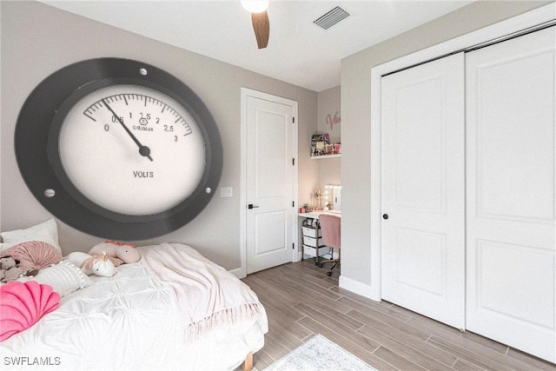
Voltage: V 0.5
